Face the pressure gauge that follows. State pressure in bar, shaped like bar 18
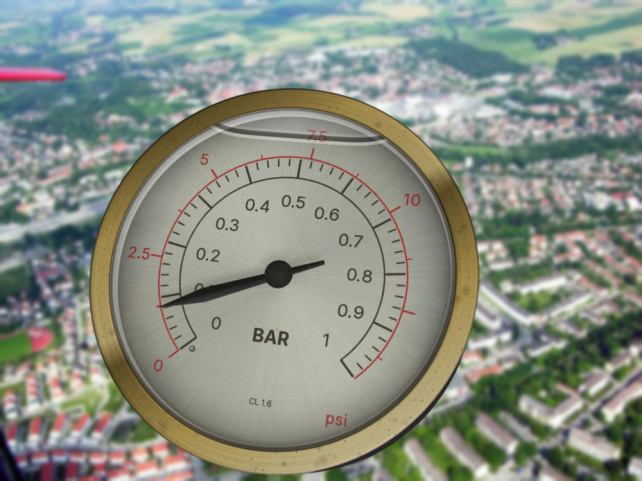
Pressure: bar 0.08
